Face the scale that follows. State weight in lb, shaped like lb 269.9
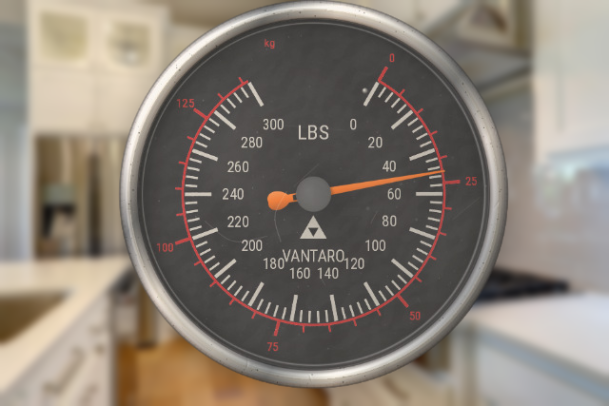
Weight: lb 50
